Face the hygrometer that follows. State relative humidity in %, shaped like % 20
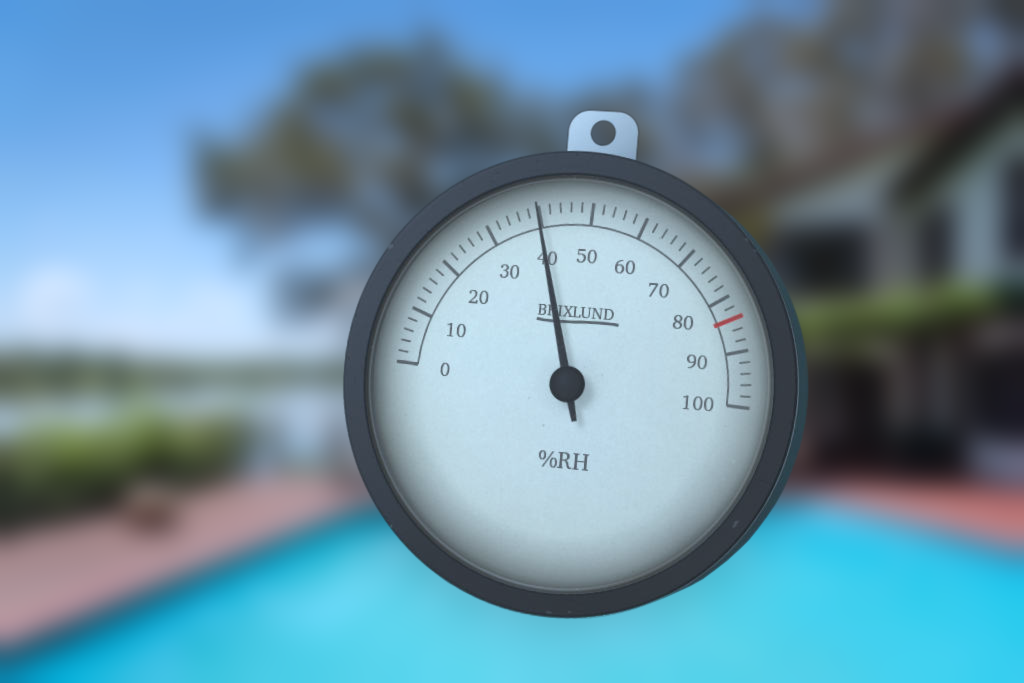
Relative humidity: % 40
